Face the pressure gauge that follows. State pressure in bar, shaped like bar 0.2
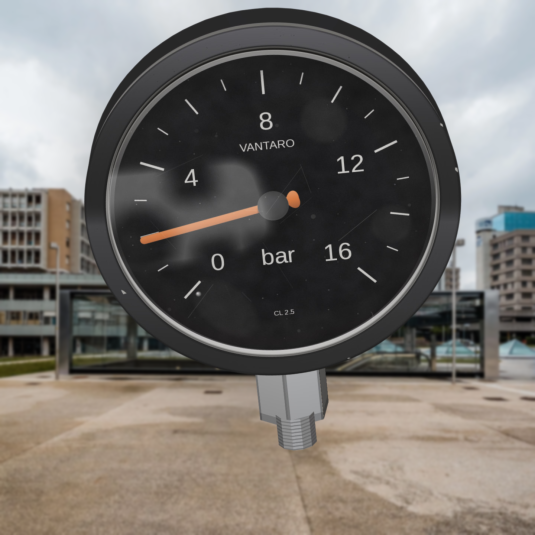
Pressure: bar 2
